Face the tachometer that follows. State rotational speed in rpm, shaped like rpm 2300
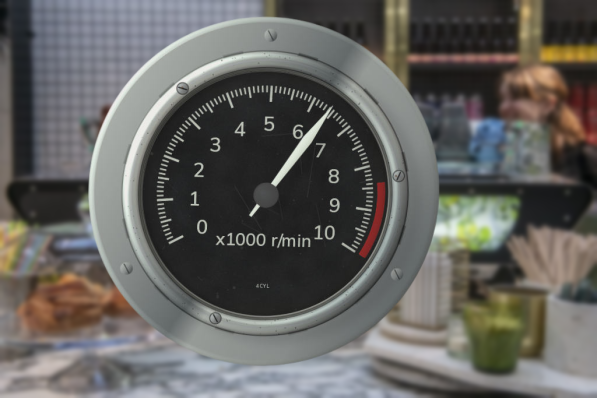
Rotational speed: rpm 6400
